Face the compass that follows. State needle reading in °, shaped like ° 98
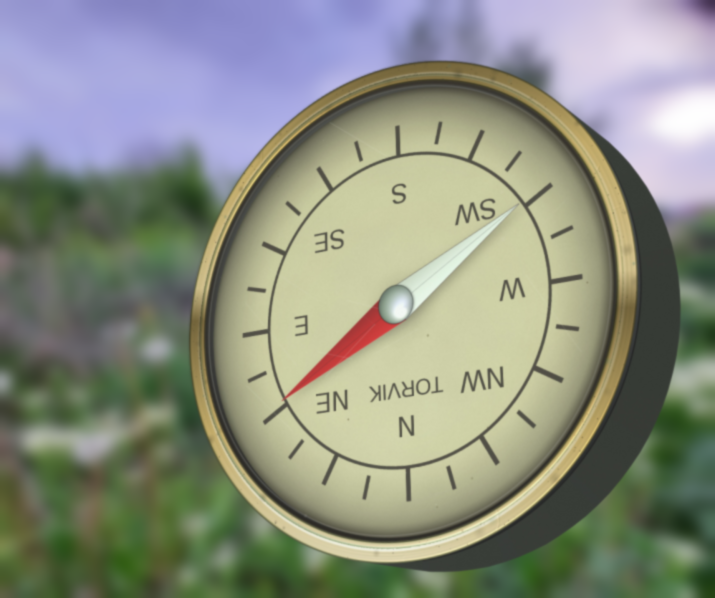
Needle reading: ° 60
